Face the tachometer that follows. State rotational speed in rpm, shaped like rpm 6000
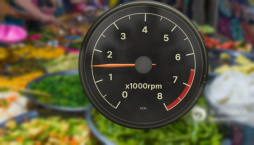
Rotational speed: rpm 1500
